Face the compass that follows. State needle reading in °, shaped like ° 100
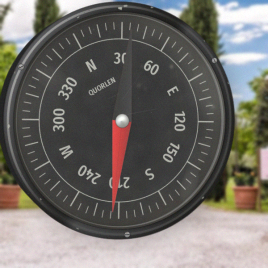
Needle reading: ° 215
